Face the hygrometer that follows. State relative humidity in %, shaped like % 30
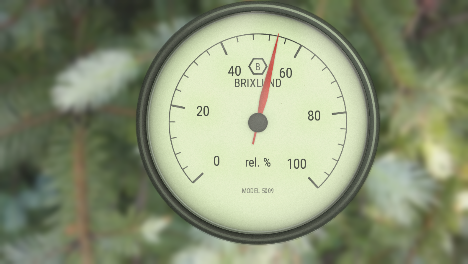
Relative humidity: % 54
